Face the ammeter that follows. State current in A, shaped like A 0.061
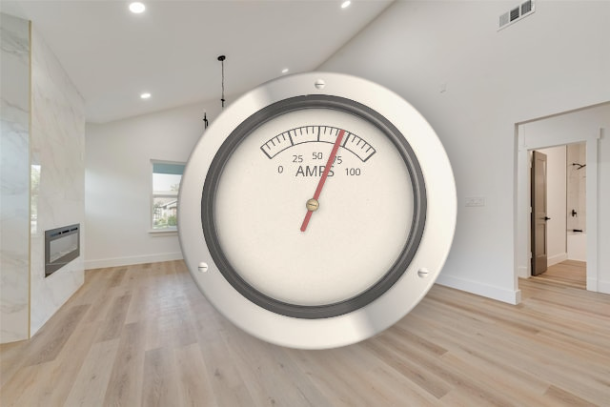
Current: A 70
